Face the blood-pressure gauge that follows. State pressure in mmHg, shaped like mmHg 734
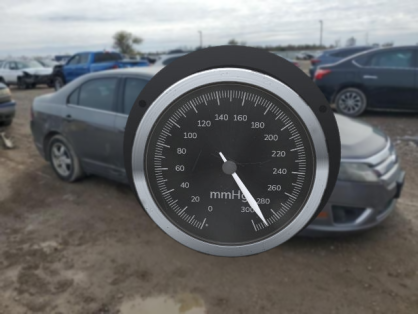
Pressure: mmHg 290
